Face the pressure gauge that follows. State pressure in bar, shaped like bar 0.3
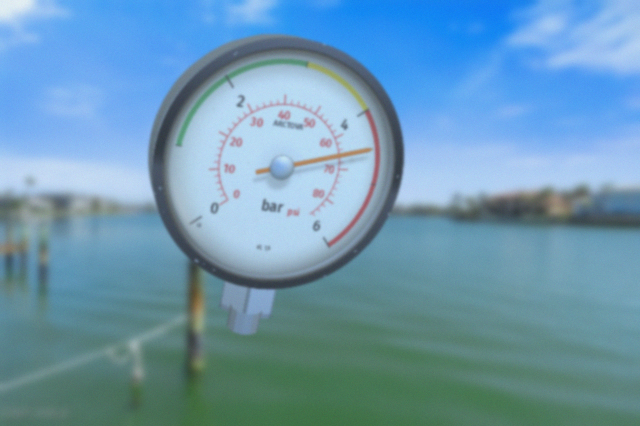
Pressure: bar 4.5
